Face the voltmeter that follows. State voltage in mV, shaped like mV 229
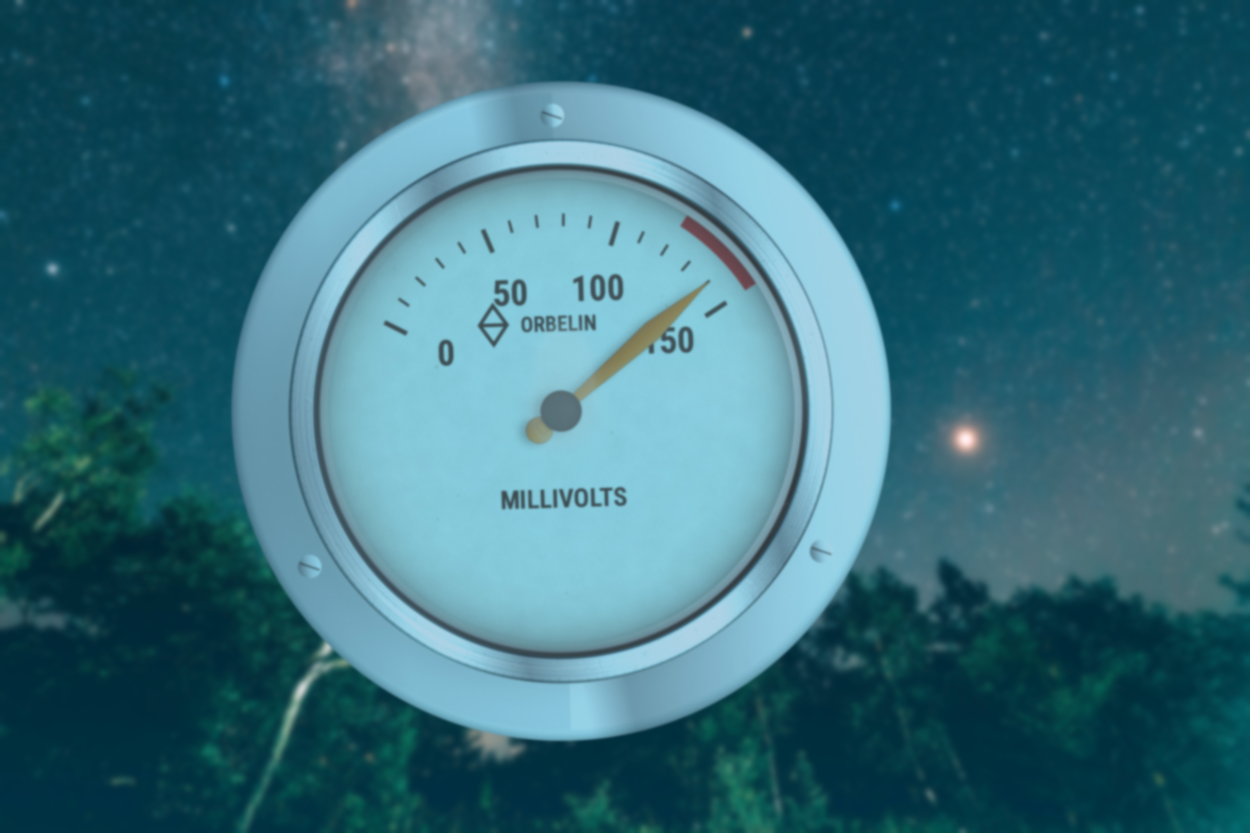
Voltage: mV 140
